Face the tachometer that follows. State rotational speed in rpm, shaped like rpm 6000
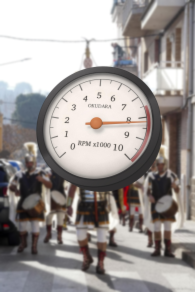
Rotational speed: rpm 8250
